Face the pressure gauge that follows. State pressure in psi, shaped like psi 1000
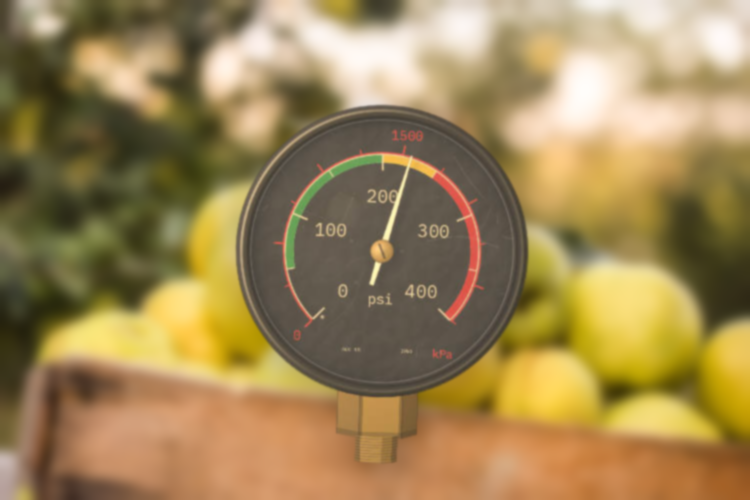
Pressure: psi 225
